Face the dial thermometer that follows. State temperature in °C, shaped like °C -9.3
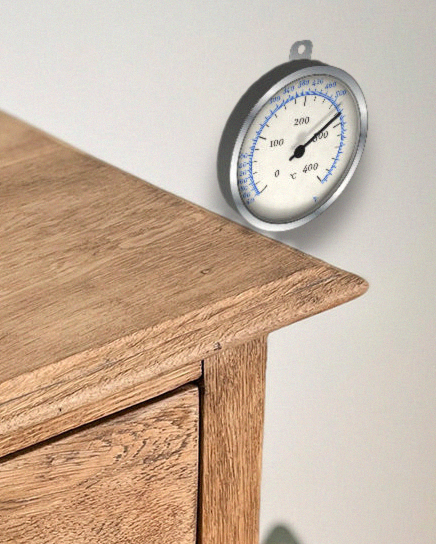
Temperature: °C 280
